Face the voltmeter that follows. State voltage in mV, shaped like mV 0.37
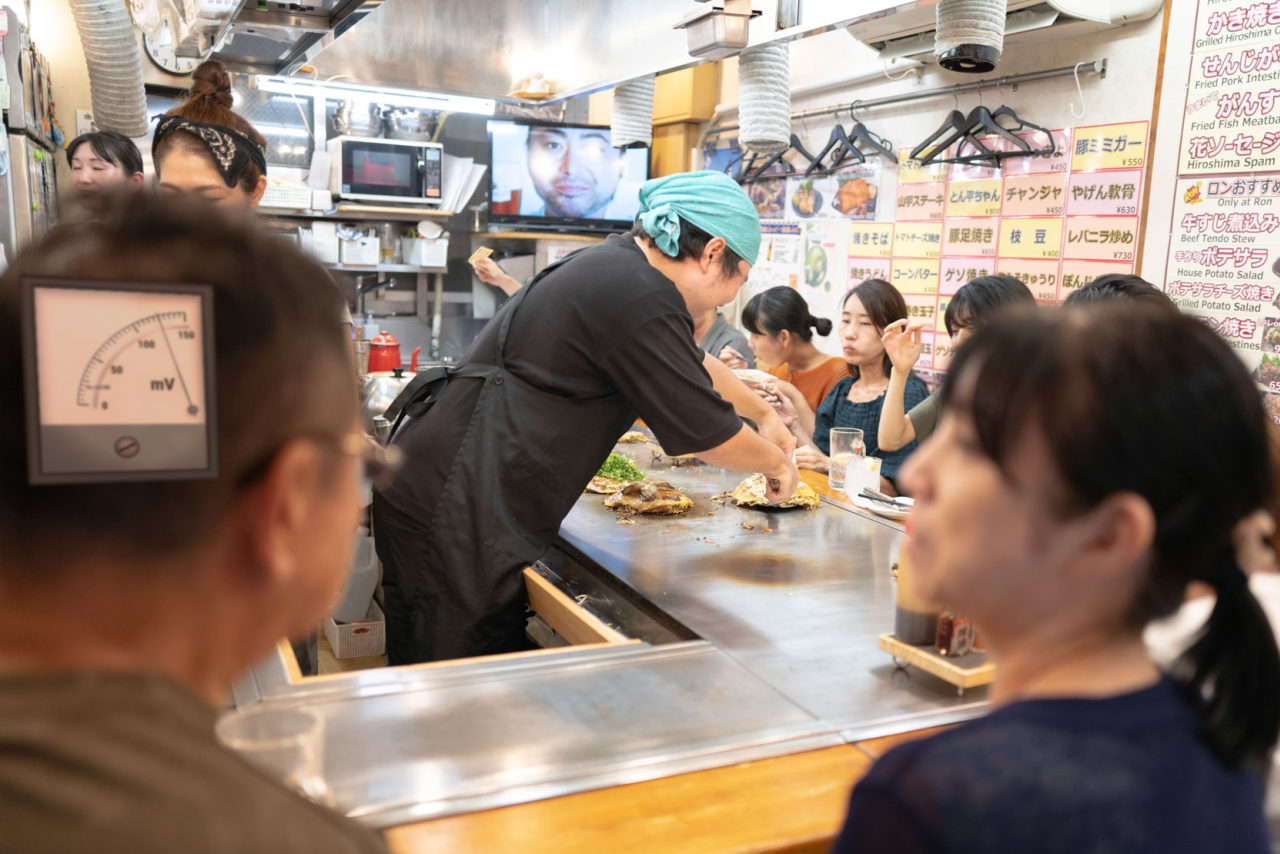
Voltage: mV 125
